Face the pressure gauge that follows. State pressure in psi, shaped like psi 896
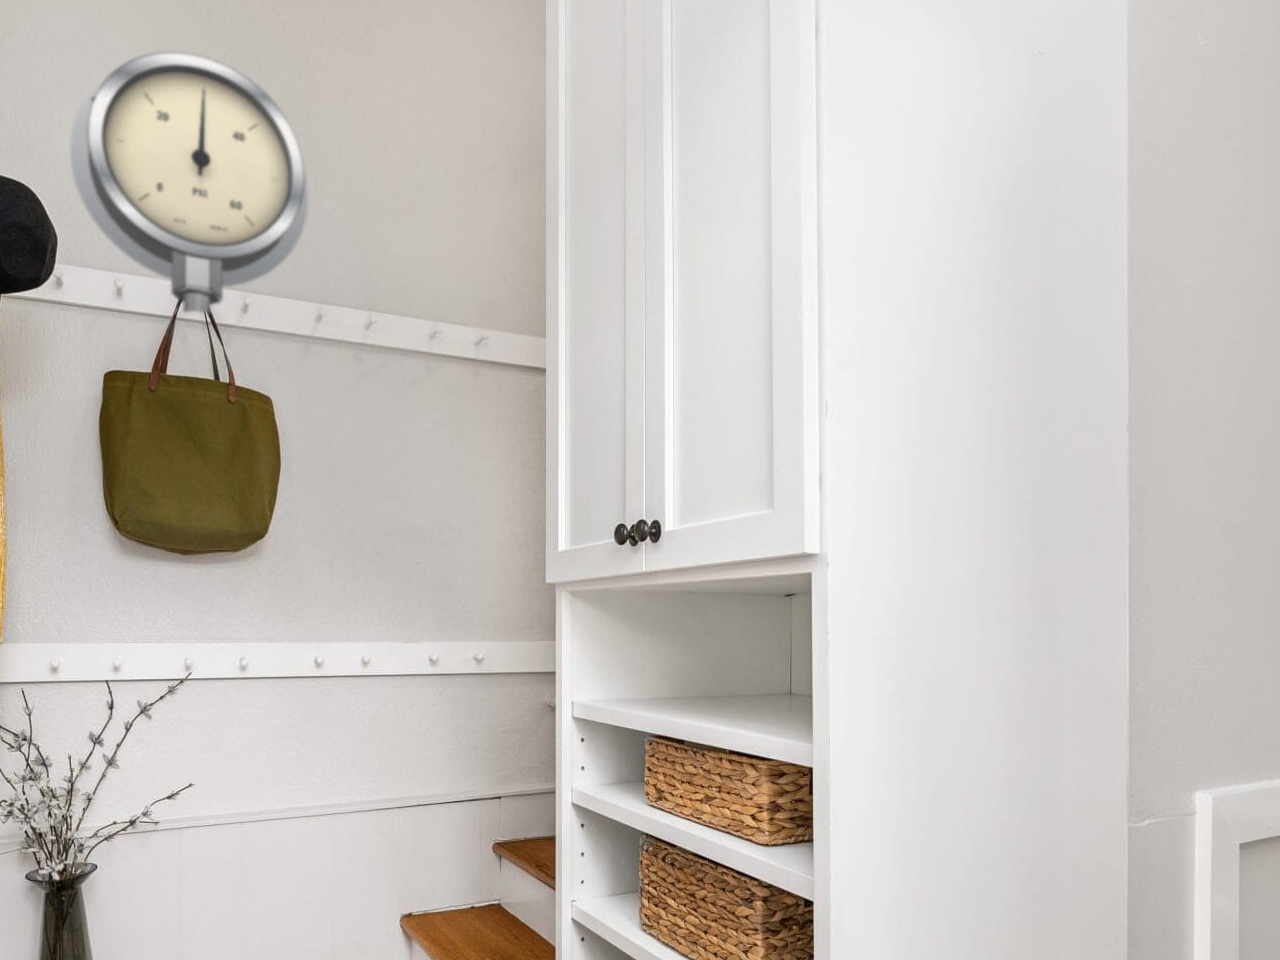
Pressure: psi 30
